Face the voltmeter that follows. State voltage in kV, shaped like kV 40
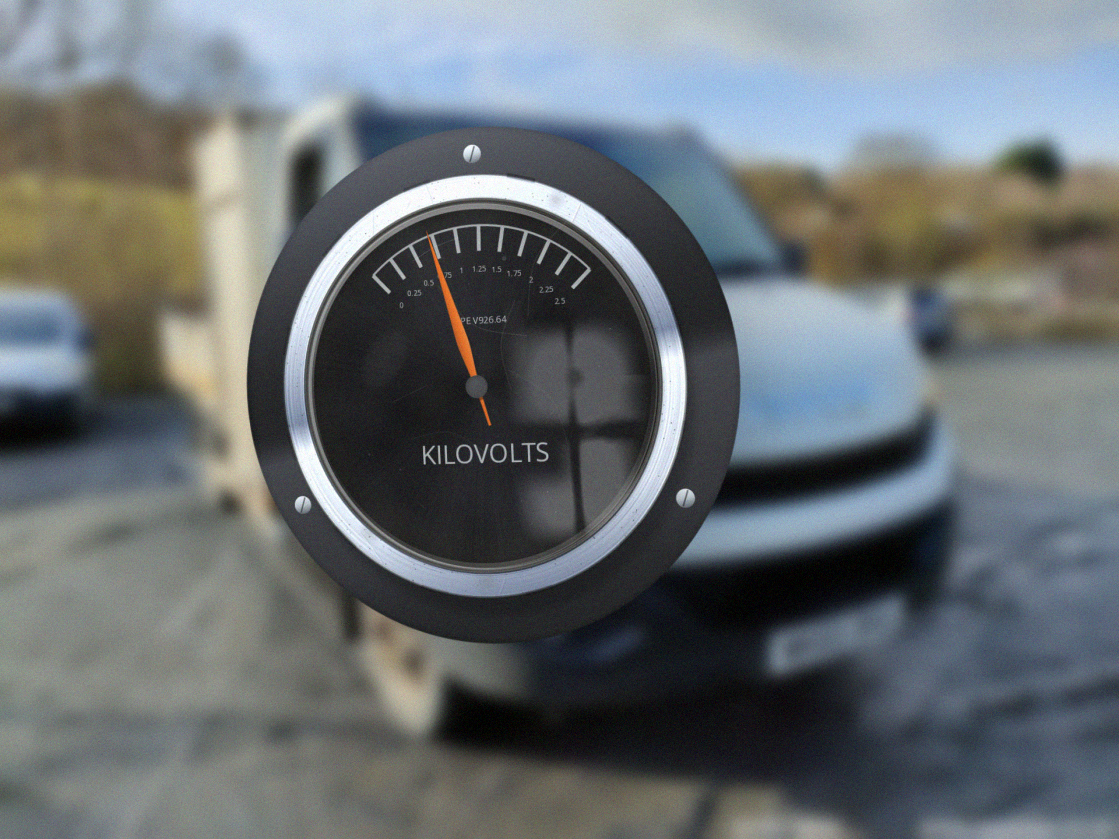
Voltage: kV 0.75
